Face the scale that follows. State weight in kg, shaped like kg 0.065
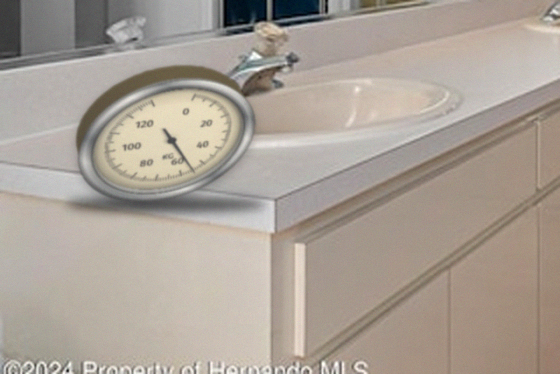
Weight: kg 55
